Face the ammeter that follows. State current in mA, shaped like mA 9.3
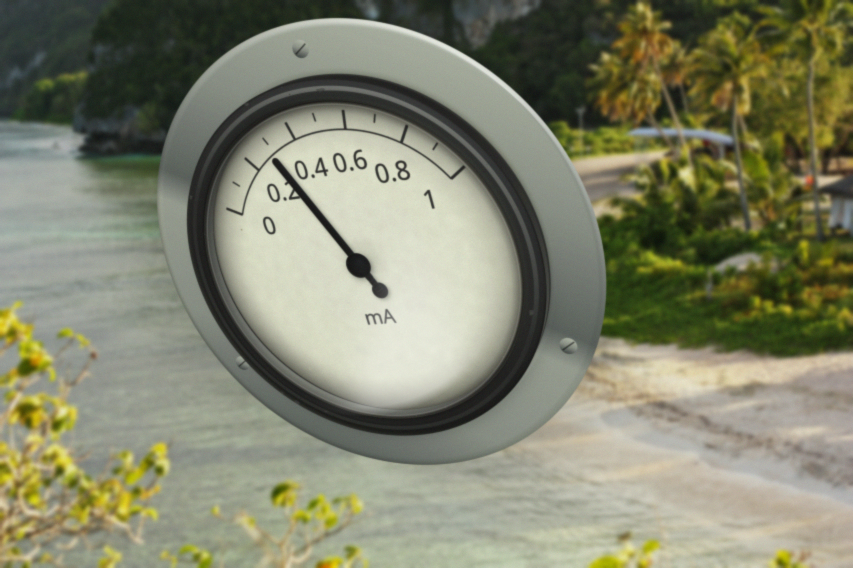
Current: mA 0.3
